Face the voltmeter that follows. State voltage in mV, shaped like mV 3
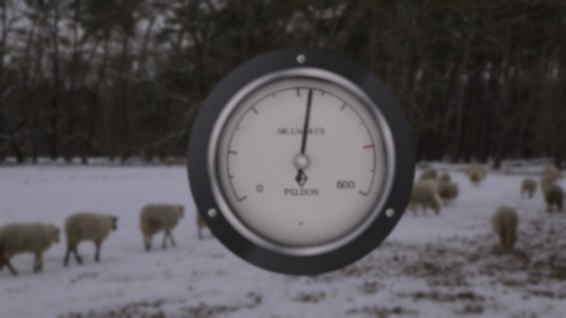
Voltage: mV 325
